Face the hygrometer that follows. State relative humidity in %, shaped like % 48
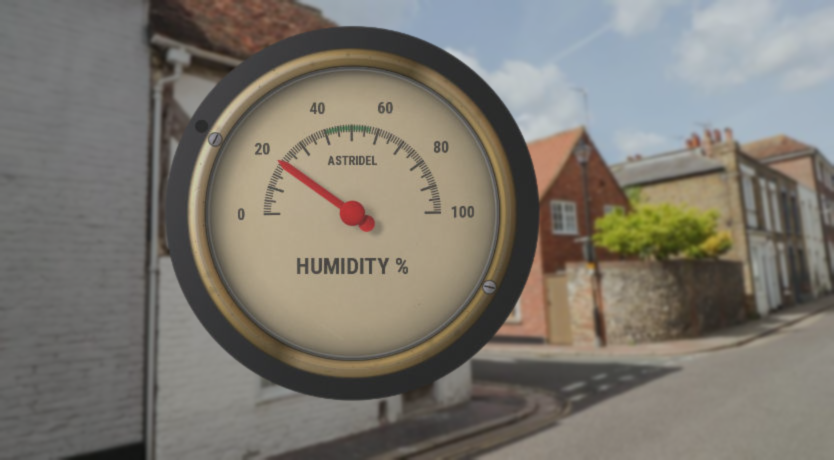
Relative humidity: % 20
